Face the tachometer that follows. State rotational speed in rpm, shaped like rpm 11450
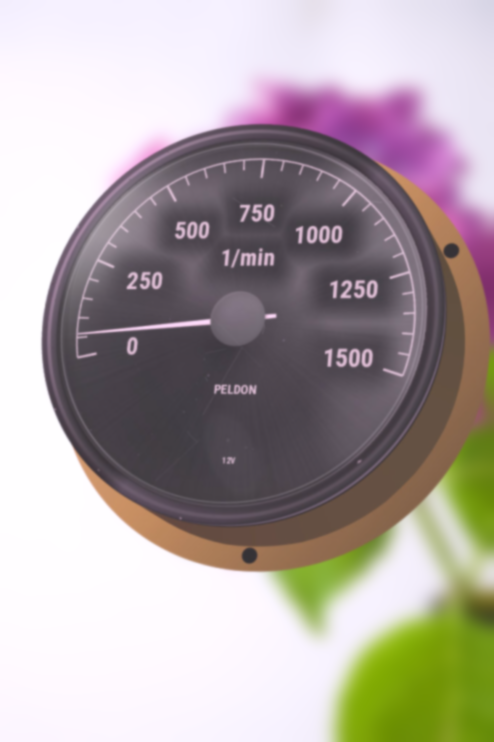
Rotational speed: rpm 50
